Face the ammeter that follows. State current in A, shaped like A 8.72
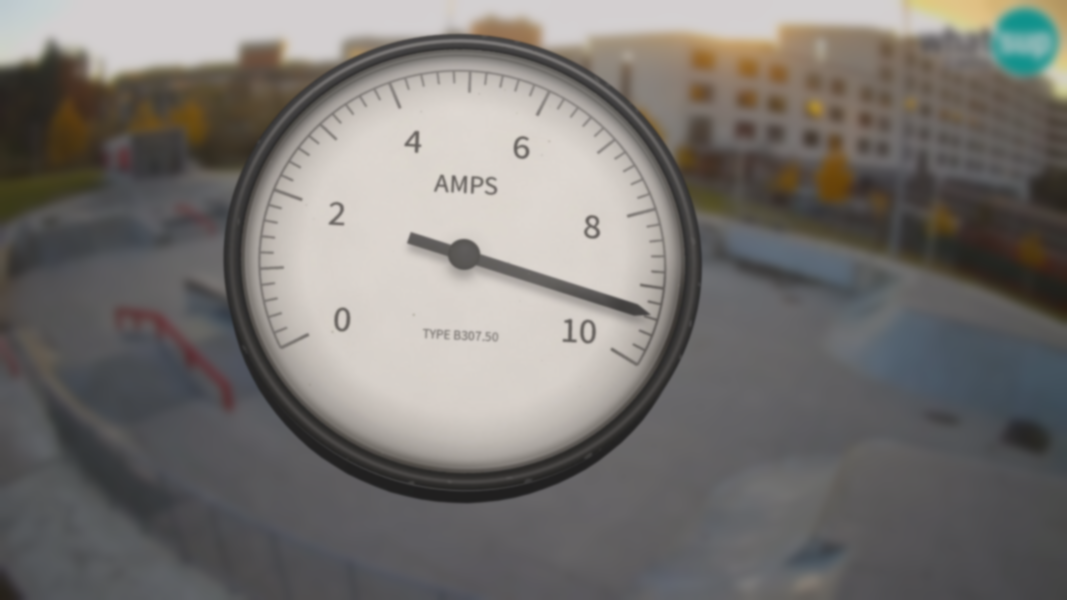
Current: A 9.4
